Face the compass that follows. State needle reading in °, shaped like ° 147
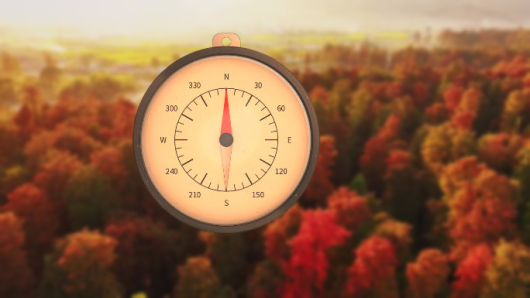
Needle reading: ° 0
